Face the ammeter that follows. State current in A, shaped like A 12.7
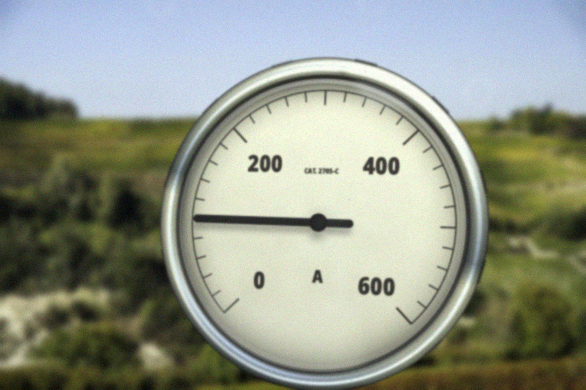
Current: A 100
